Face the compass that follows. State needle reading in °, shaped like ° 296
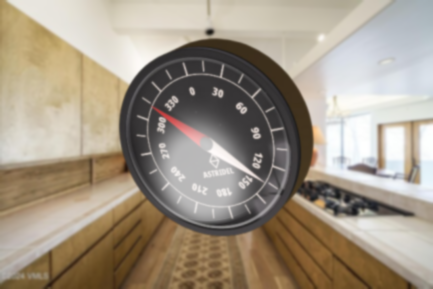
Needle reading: ° 315
